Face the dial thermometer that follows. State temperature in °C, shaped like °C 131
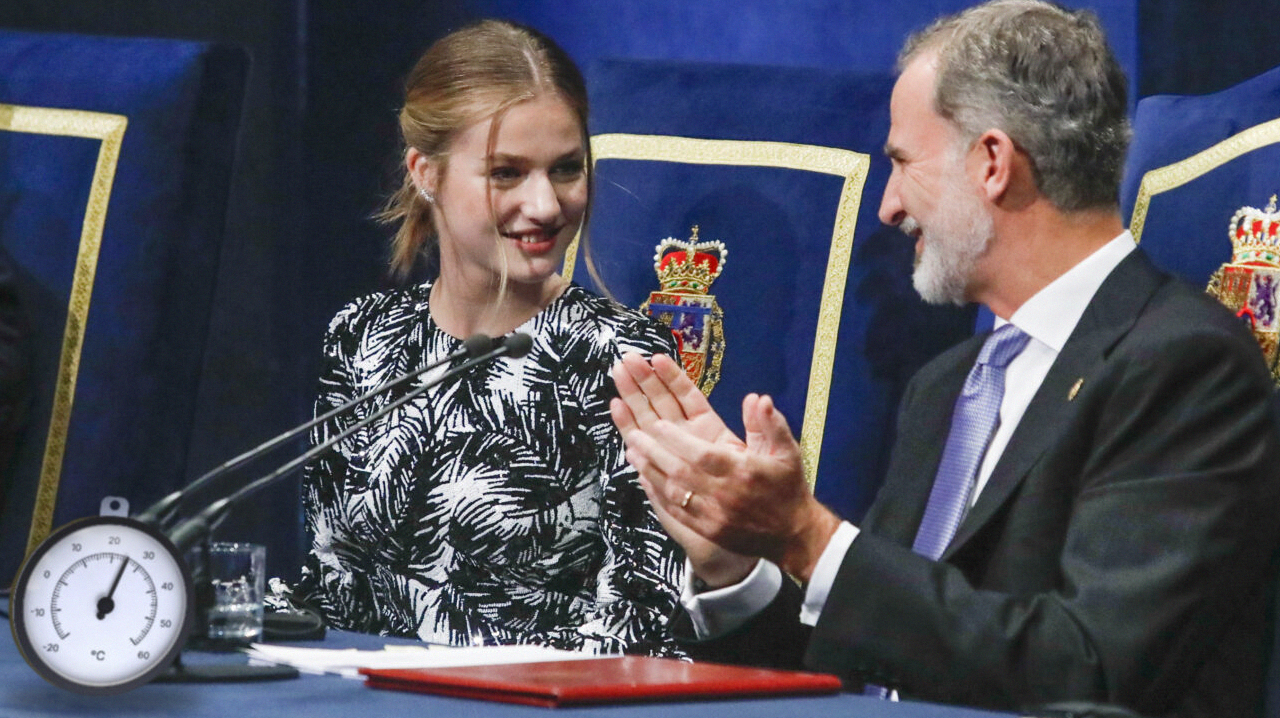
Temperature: °C 25
